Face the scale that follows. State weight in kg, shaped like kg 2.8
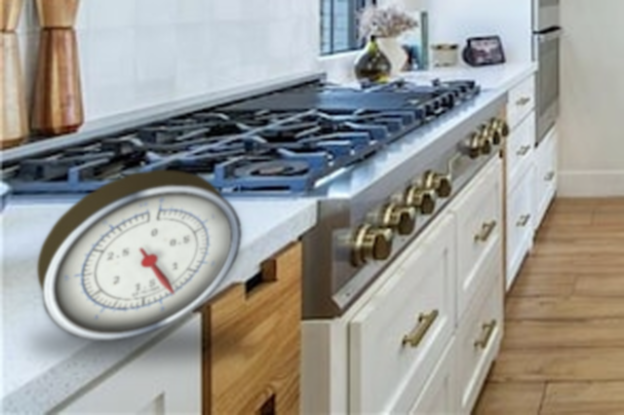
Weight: kg 1.25
